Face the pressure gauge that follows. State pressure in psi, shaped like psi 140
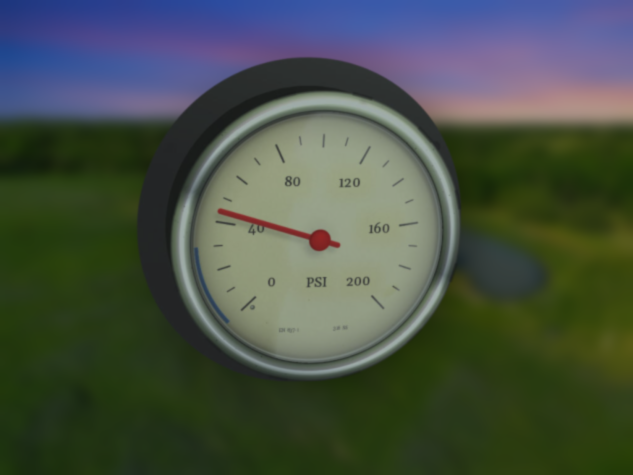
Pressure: psi 45
